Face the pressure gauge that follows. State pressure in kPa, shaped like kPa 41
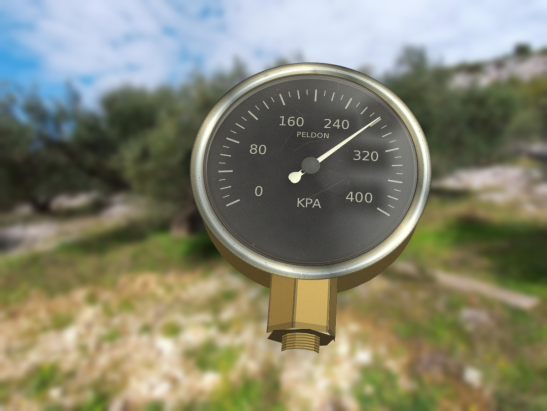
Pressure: kPa 280
